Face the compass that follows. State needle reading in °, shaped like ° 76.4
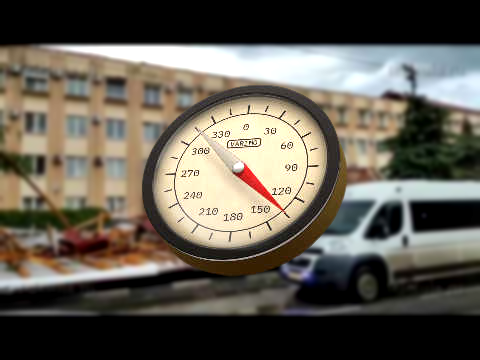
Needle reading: ° 135
